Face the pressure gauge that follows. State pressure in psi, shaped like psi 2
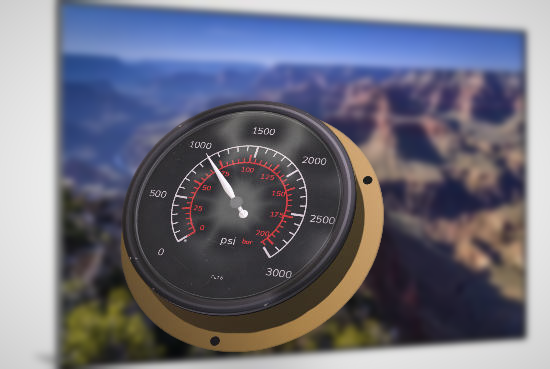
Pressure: psi 1000
